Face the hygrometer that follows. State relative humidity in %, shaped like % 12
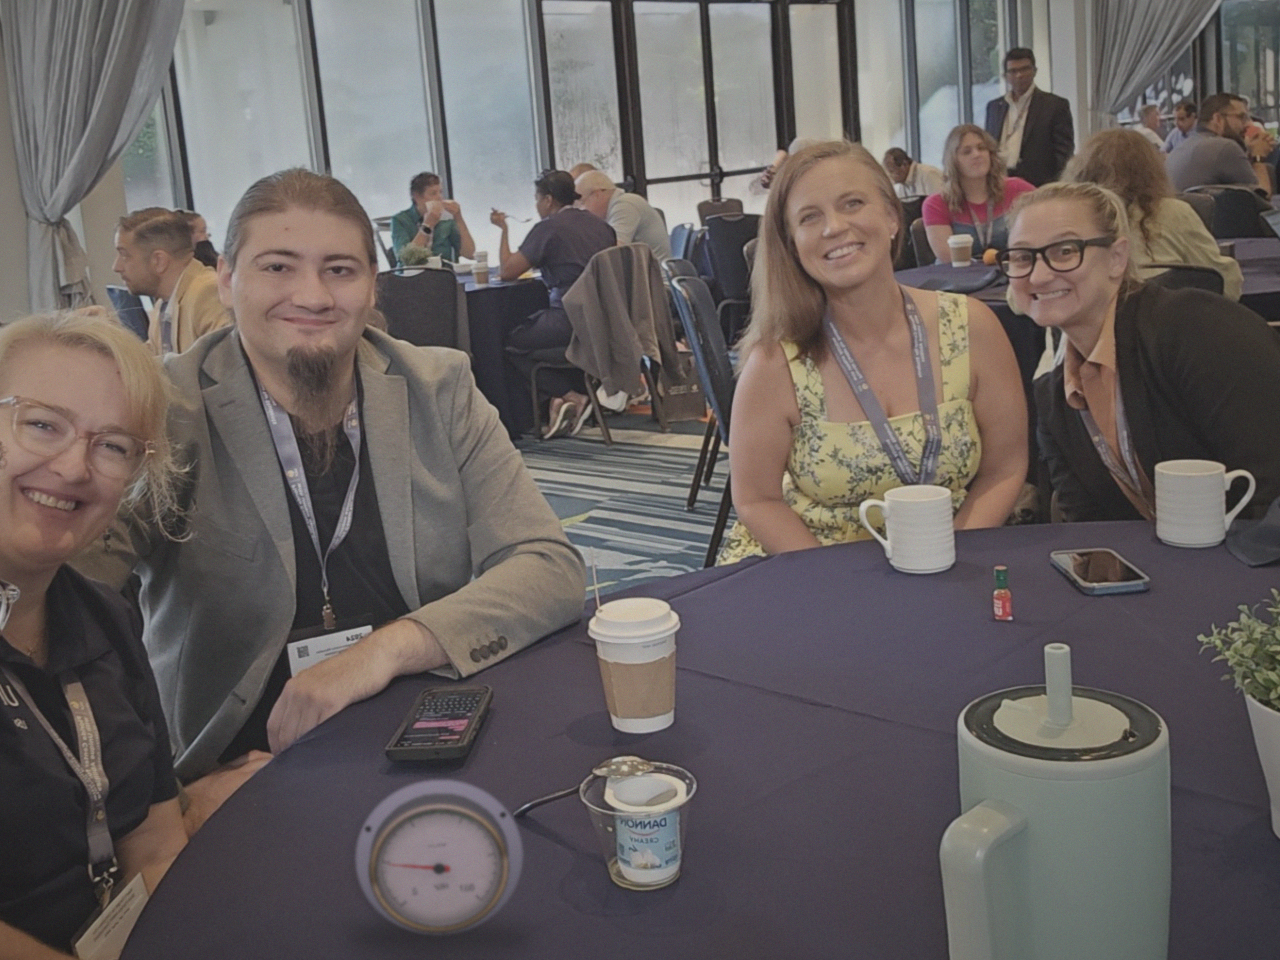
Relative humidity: % 20
